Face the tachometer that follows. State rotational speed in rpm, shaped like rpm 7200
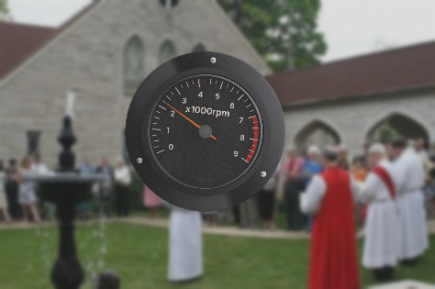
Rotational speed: rpm 2250
